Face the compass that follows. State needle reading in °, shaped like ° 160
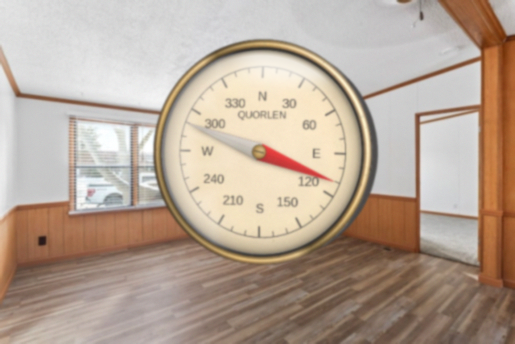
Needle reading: ° 110
